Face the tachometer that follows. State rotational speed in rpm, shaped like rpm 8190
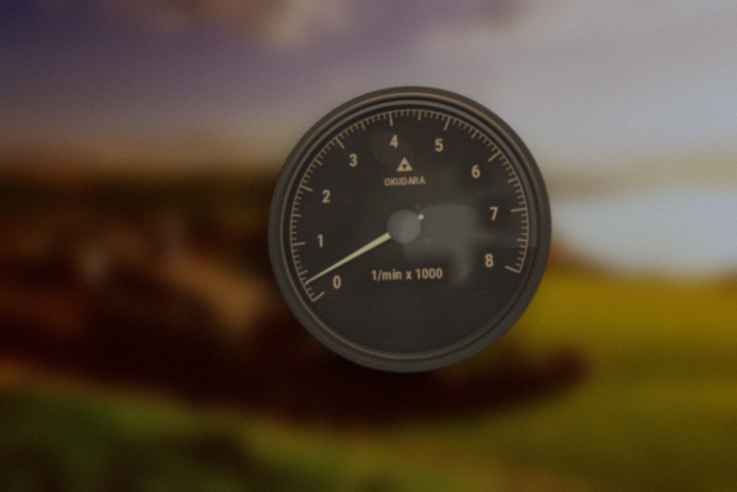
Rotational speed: rpm 300
